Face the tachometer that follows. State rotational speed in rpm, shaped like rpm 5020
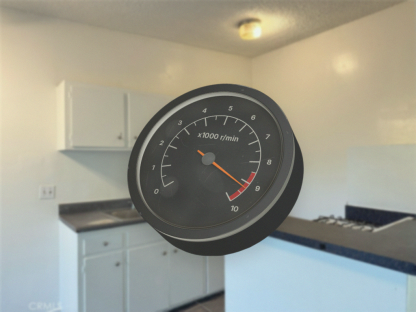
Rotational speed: rpm 9250
